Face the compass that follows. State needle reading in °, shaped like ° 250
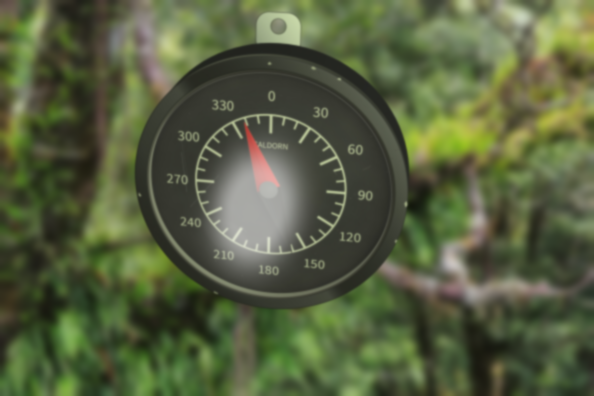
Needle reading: ° 340
